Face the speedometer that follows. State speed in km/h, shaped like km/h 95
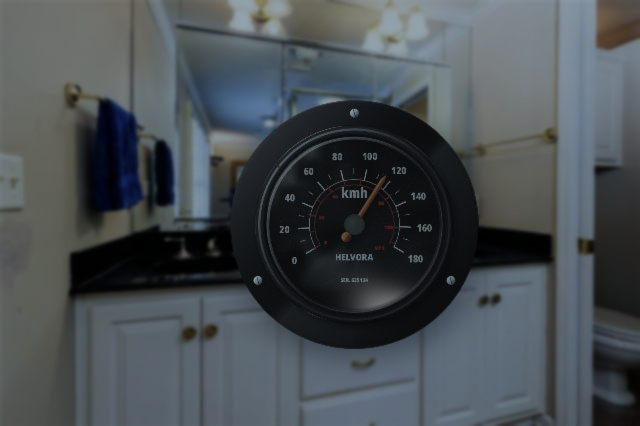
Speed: km/h 115
